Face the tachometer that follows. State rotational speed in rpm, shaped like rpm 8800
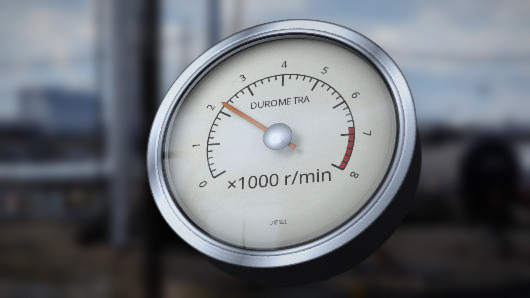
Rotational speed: rpm 2200
